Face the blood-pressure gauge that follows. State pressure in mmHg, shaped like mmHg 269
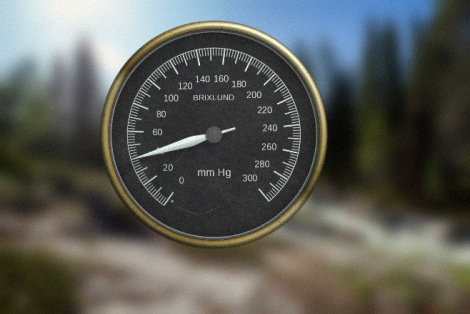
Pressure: mmHg 40
